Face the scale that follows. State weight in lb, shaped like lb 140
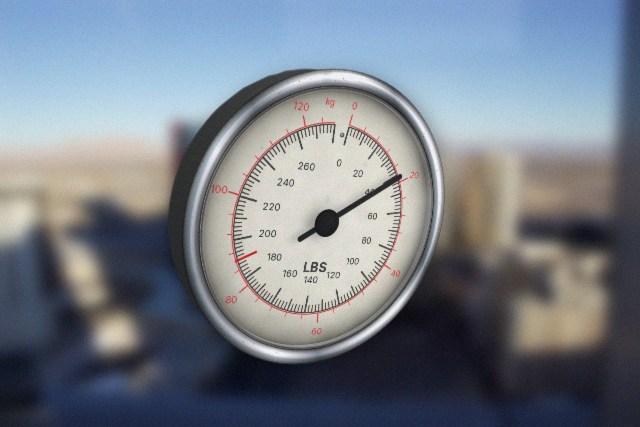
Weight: lb 40
